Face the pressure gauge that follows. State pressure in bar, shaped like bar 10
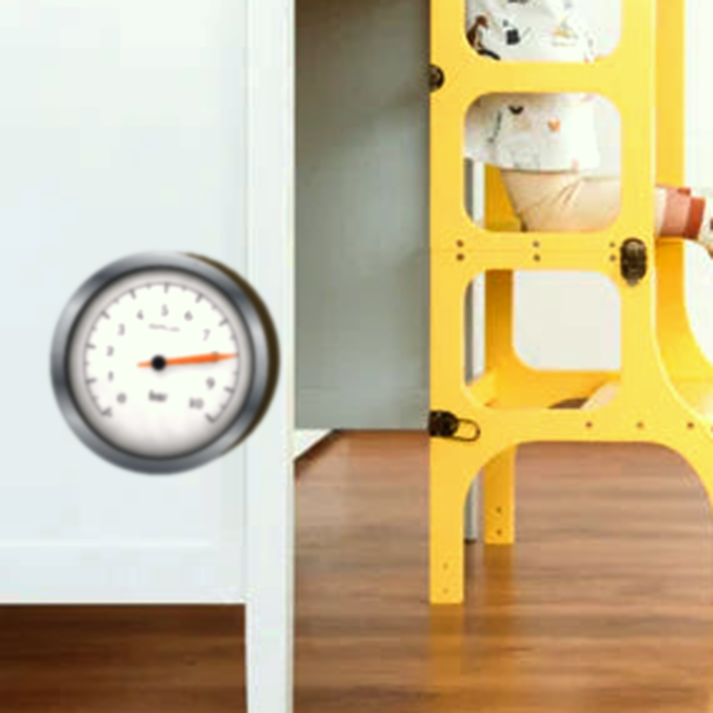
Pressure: bar 8
